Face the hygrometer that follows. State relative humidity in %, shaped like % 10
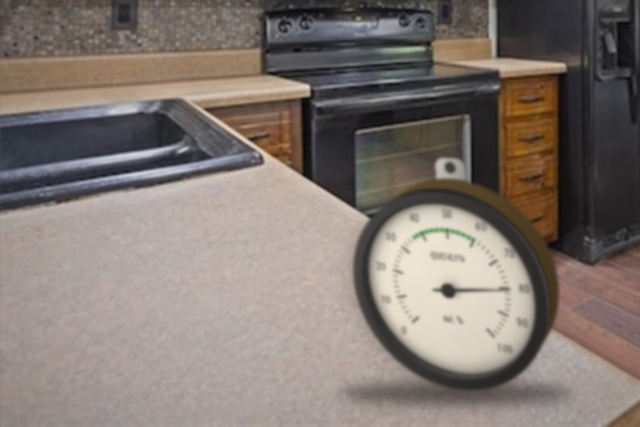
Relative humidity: % 80
